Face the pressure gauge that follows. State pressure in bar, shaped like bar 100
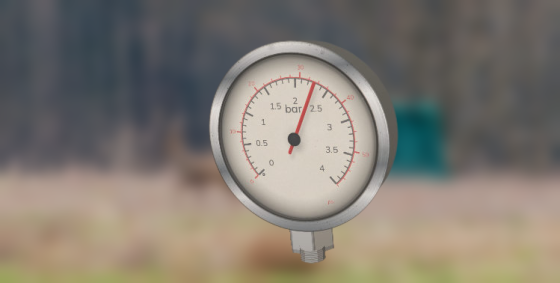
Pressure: bar 2.3
